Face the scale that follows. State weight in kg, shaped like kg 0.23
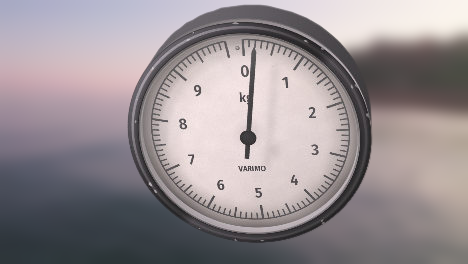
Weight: kg 0.2
